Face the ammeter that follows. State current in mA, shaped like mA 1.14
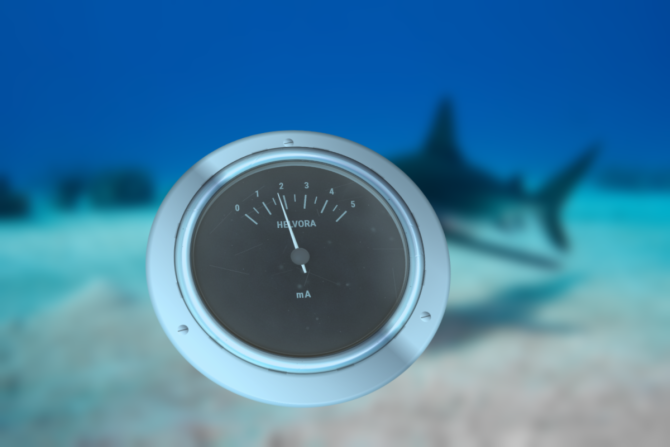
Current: mA 1.75
